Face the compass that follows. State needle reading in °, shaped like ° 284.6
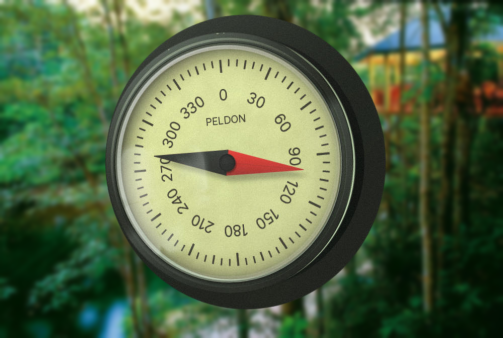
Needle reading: ° 100
